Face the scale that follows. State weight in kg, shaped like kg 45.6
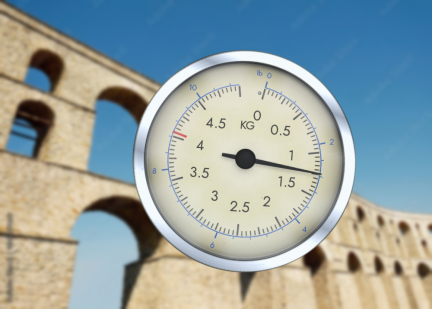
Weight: kg 1.25
